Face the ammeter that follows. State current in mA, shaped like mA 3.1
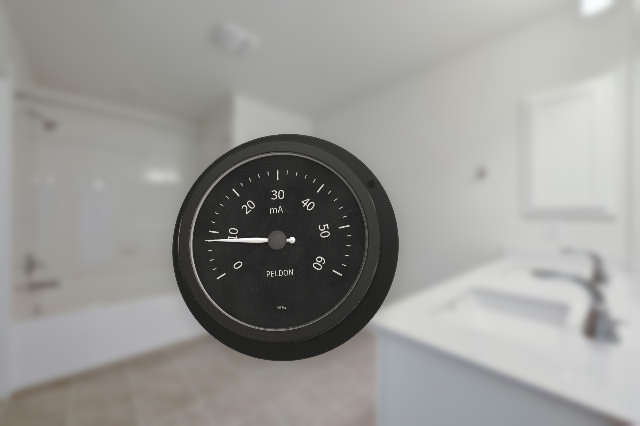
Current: mA 8
